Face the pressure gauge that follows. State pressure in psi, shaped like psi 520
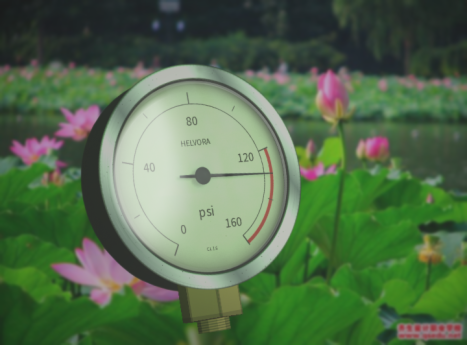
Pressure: psi 130
